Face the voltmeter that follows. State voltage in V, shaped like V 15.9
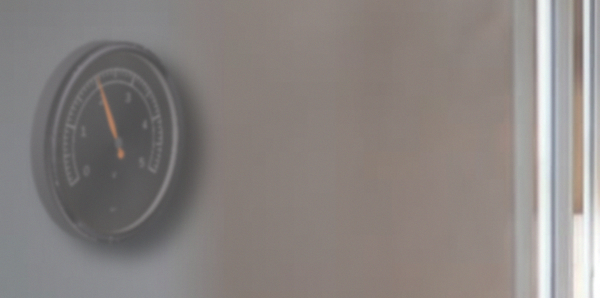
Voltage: V 2
